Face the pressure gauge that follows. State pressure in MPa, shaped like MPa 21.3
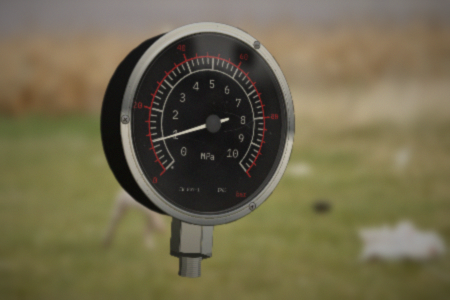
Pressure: MPa 1
